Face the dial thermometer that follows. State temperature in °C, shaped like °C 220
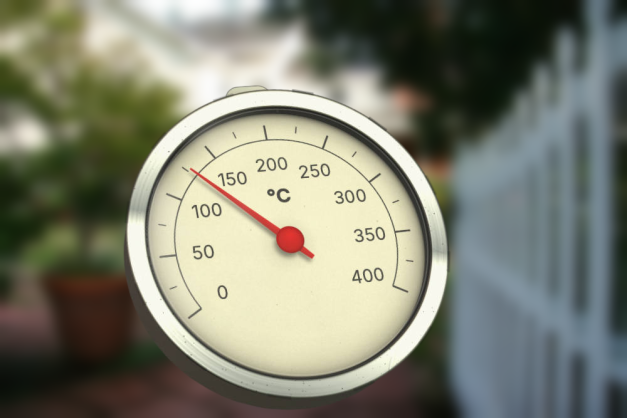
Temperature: °C 125
